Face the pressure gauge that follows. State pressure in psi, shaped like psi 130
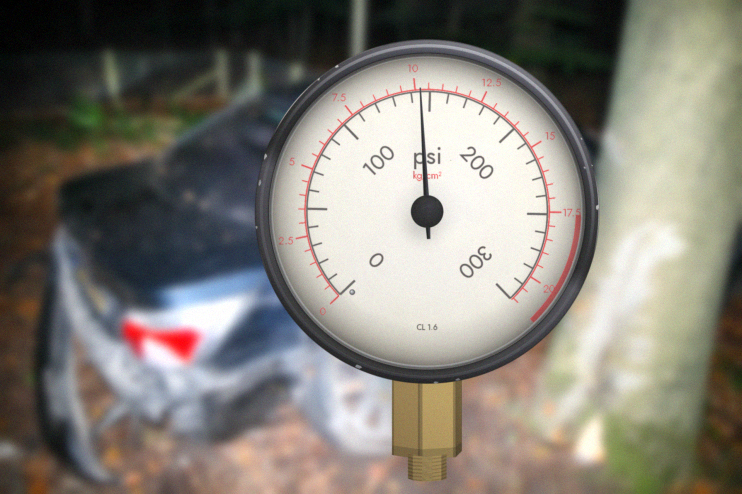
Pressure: psi 145
